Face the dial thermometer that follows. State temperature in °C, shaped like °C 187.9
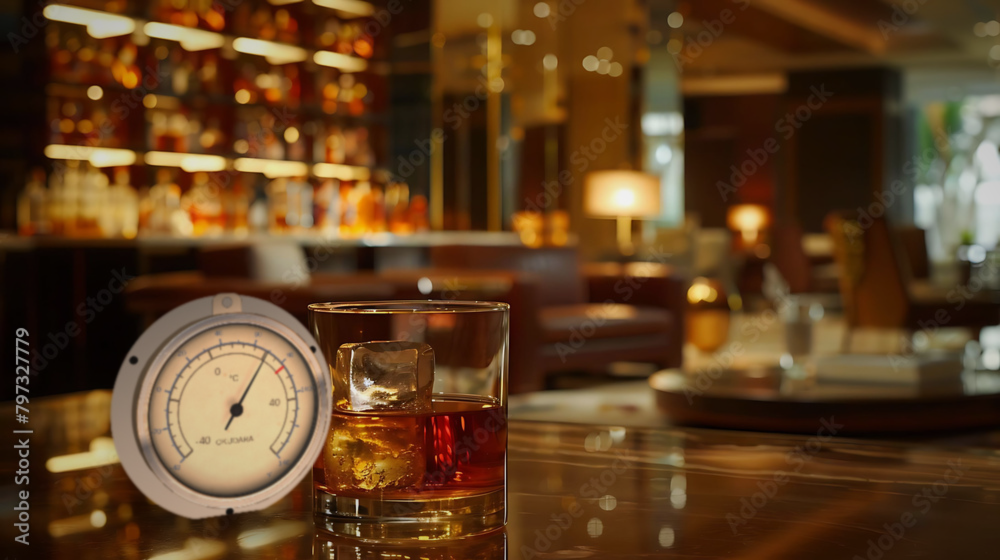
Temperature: °C 20
